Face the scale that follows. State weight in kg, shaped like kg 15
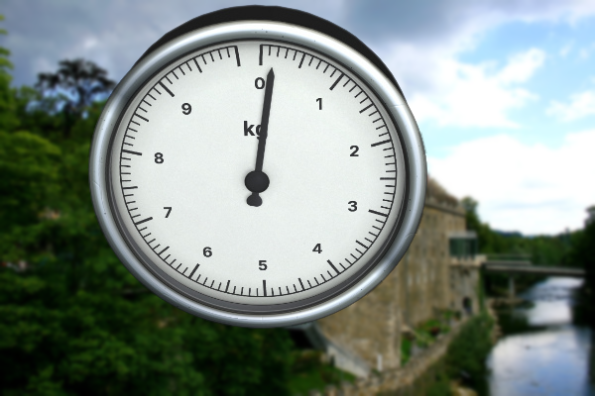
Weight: kg 0.15
